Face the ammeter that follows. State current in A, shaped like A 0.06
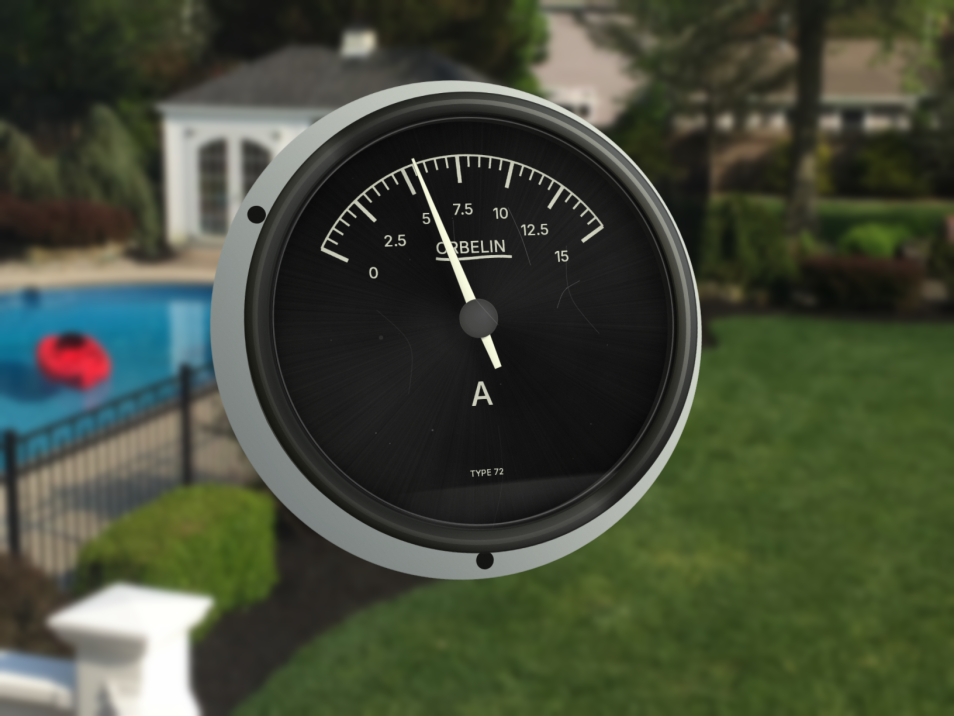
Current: A 5.5
